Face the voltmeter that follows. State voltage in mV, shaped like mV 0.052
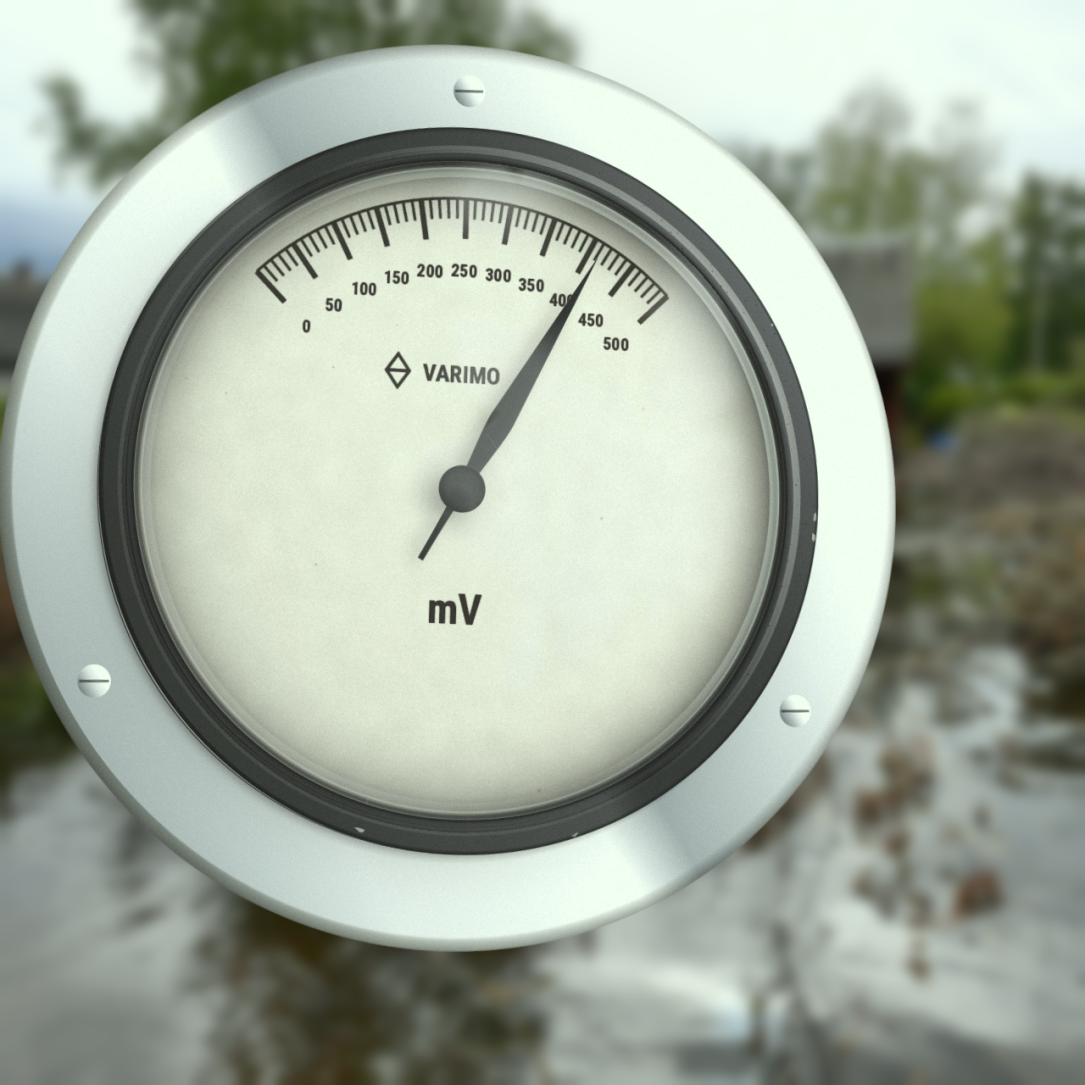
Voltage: mV 410
